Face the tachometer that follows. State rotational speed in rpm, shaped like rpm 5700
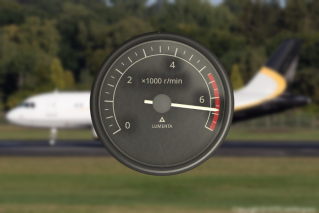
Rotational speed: rpm 6375
